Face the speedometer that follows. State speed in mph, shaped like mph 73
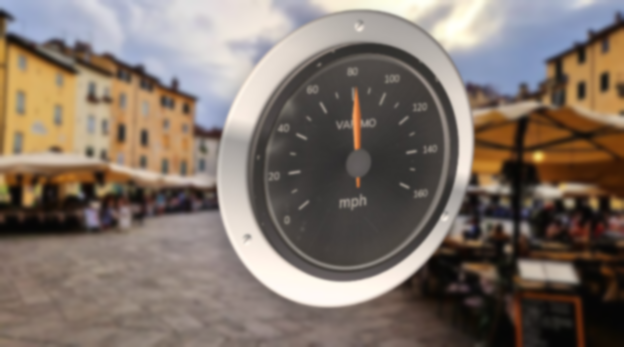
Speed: mph 80
